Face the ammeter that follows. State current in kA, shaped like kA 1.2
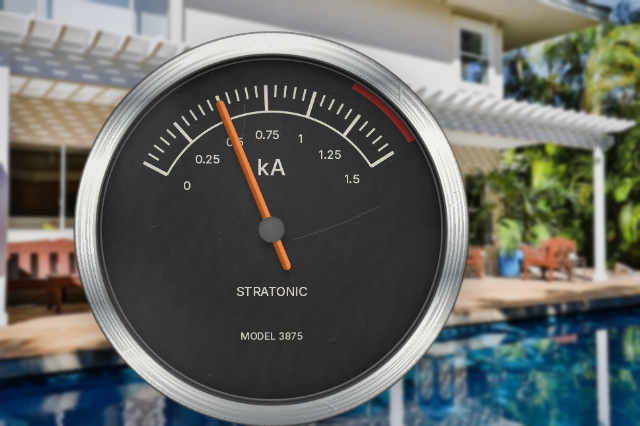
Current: kA 0.5
